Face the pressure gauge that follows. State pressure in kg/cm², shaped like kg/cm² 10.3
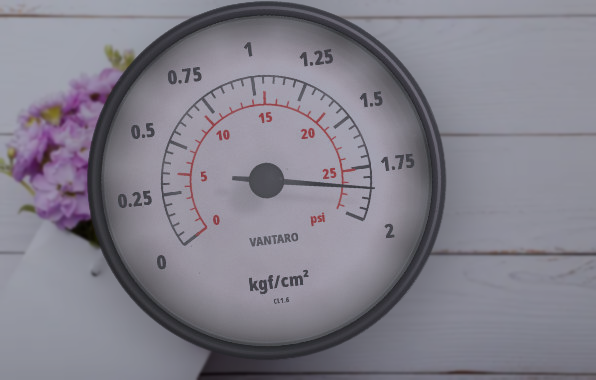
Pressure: kg/cm² 1.85
